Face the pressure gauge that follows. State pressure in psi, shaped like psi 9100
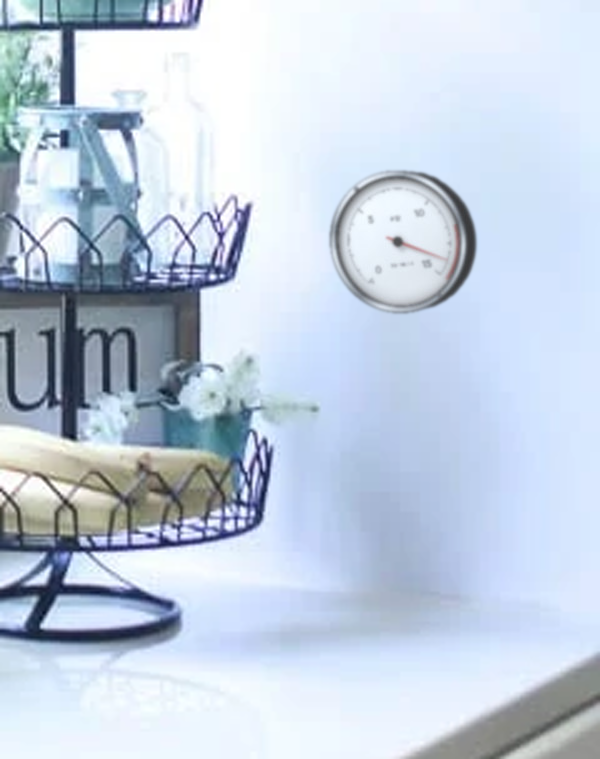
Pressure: psi 14
